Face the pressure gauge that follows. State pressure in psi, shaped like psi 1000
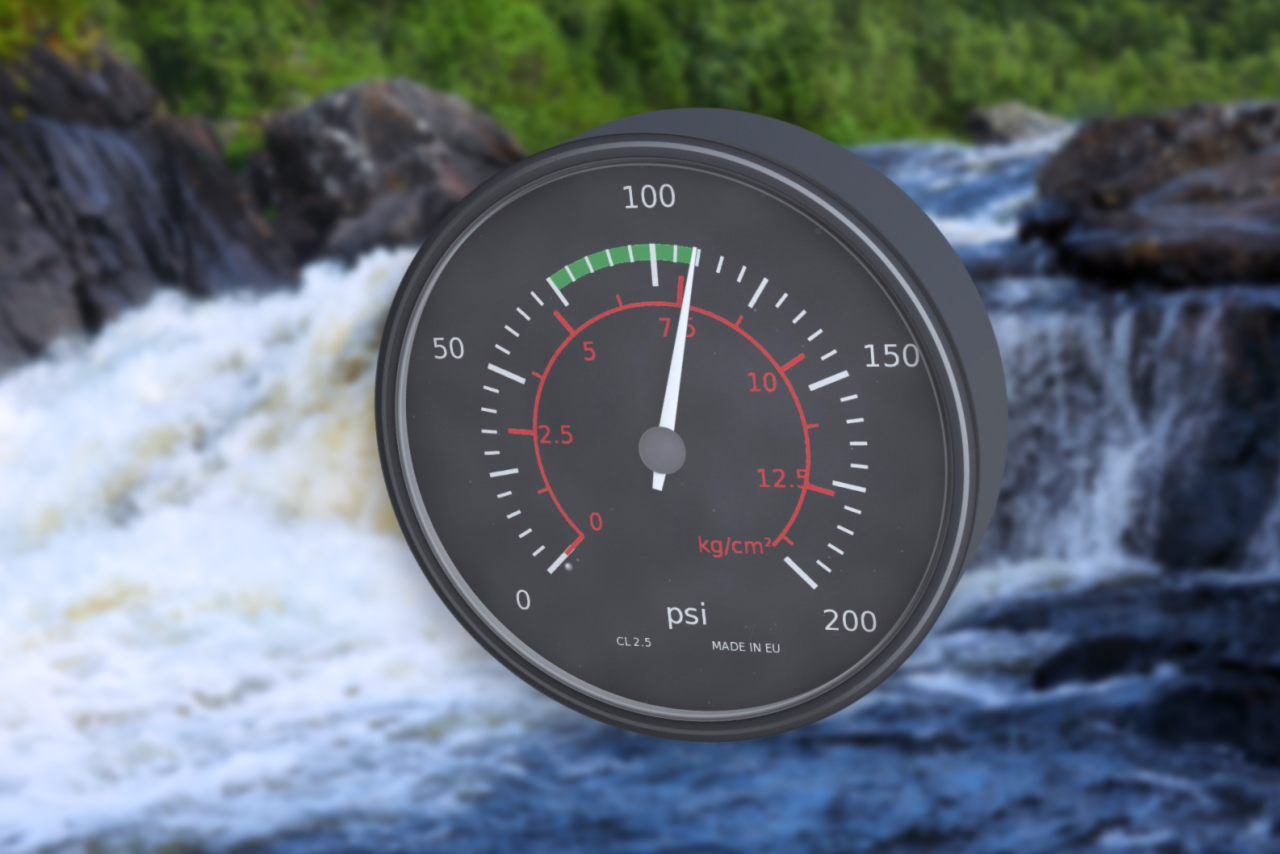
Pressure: psi 110
